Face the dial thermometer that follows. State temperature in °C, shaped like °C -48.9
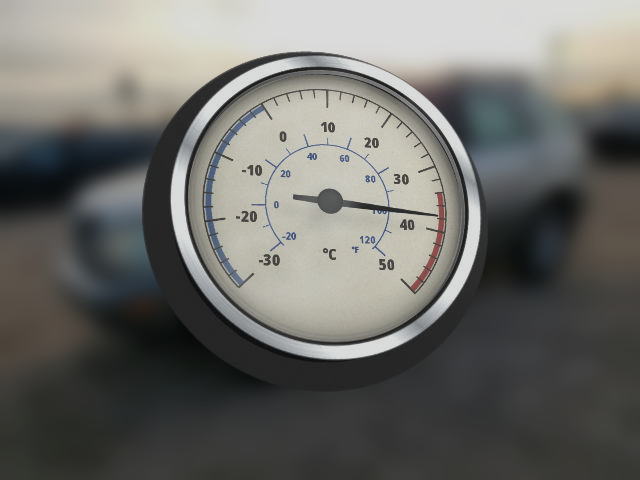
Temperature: °C 38
